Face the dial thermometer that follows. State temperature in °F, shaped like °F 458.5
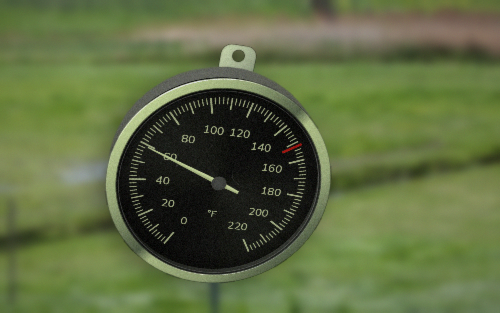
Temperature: °F 60
